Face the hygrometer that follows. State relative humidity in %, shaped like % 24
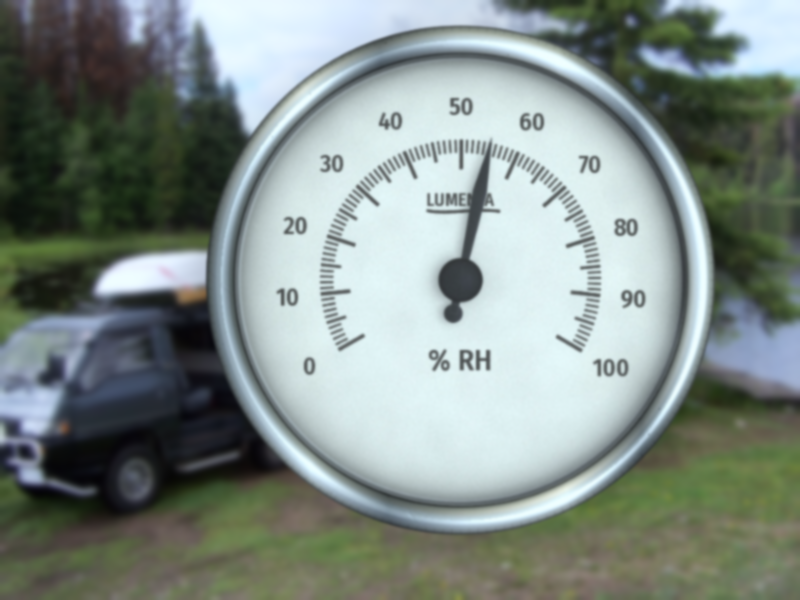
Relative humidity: % 55
